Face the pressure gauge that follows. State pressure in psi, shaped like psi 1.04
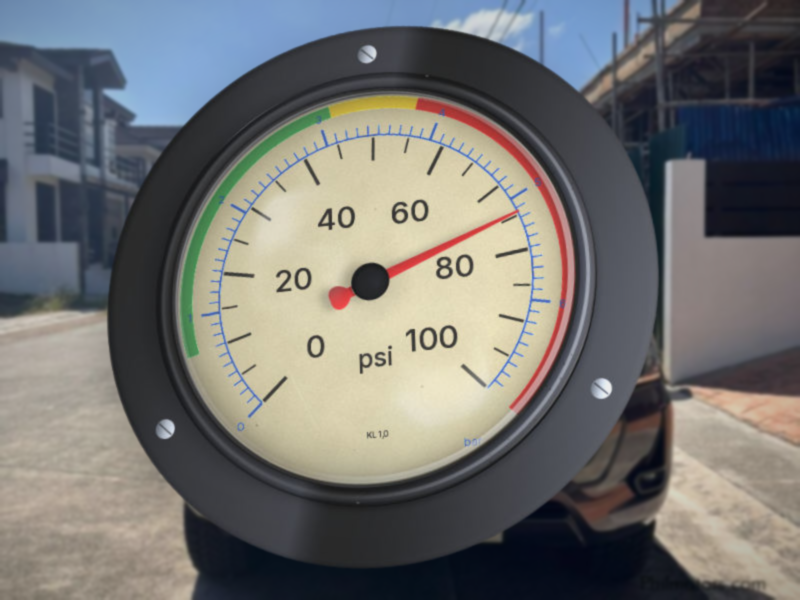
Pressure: psi 75
